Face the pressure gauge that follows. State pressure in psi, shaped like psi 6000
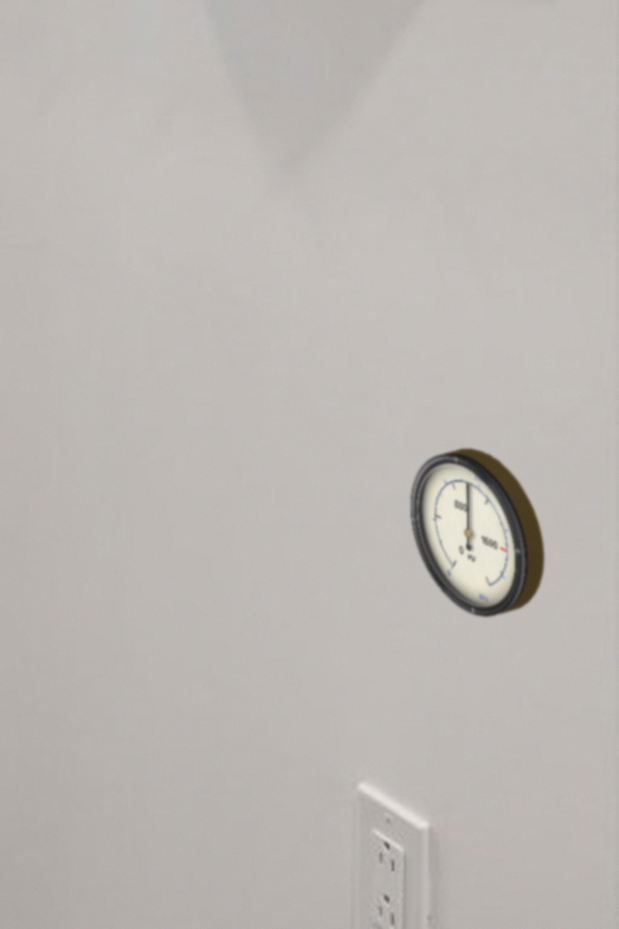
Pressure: psi 1000
